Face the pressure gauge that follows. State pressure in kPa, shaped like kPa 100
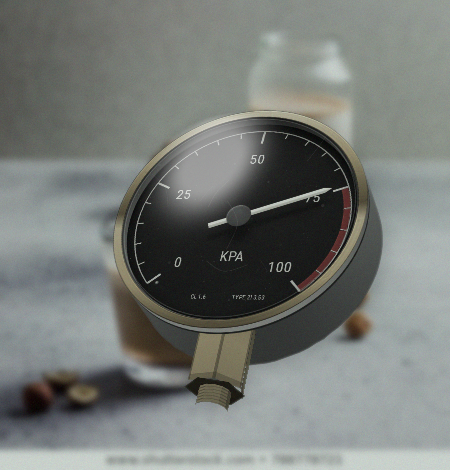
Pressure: kPa 75
